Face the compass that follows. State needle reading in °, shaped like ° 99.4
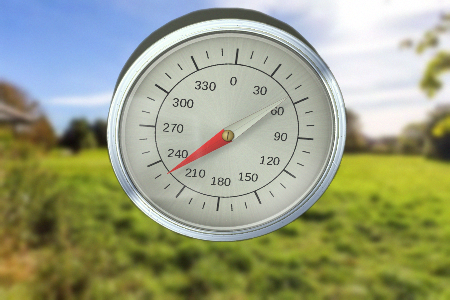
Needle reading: ° 230
